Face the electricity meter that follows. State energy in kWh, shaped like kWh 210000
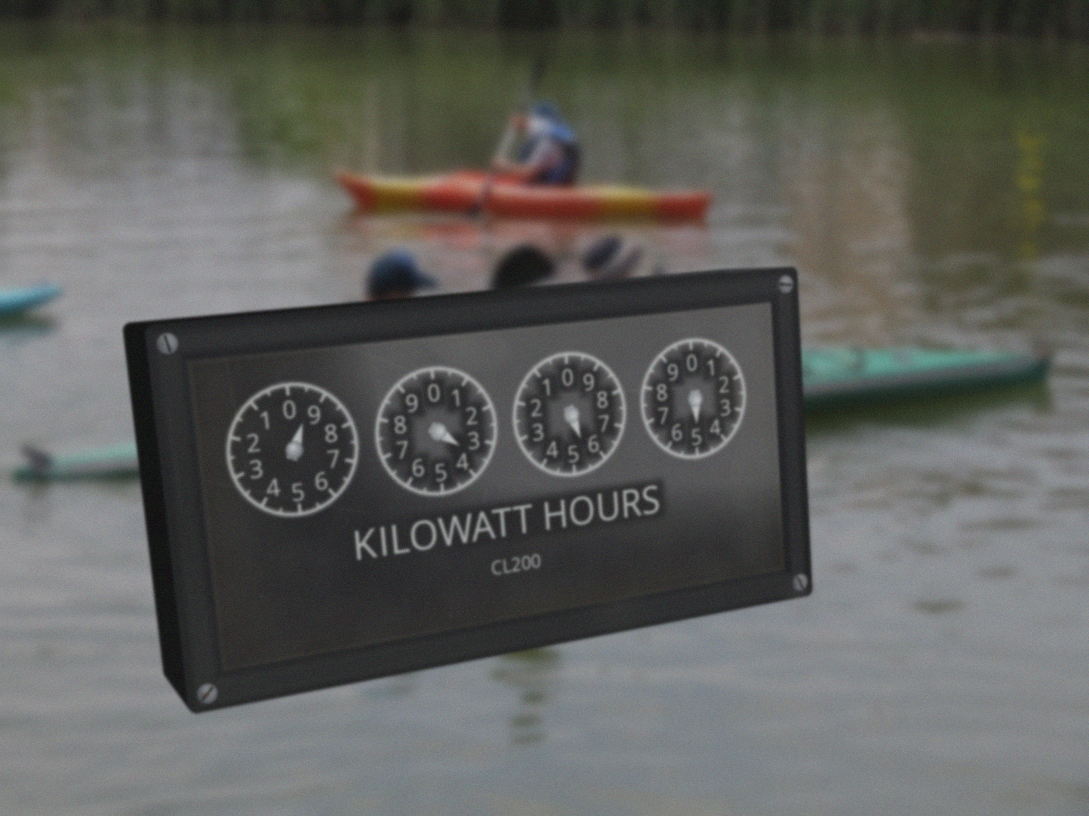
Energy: kWh 9355
